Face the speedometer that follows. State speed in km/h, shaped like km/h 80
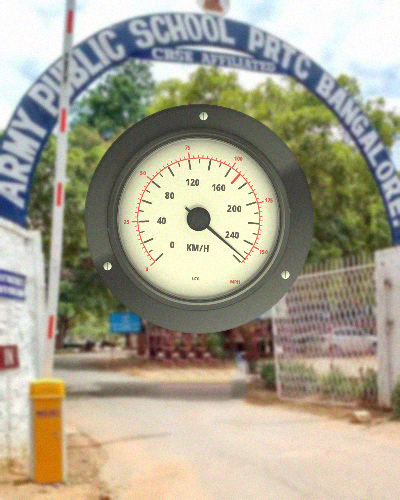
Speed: km/h 255
